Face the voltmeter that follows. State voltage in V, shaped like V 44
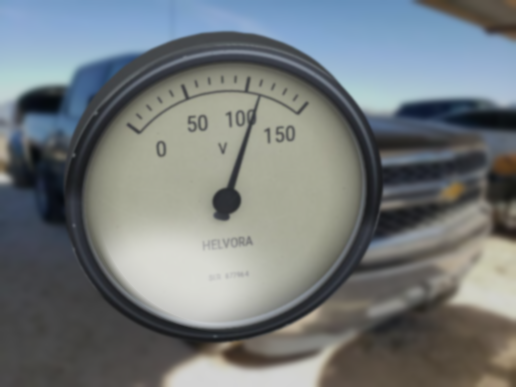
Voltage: V 110
